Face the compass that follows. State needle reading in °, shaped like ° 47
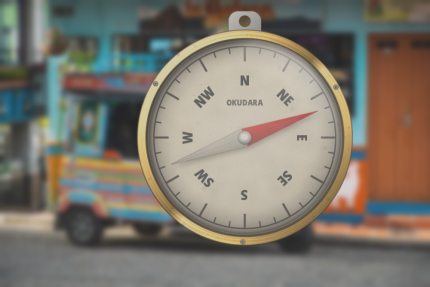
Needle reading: ° 70
